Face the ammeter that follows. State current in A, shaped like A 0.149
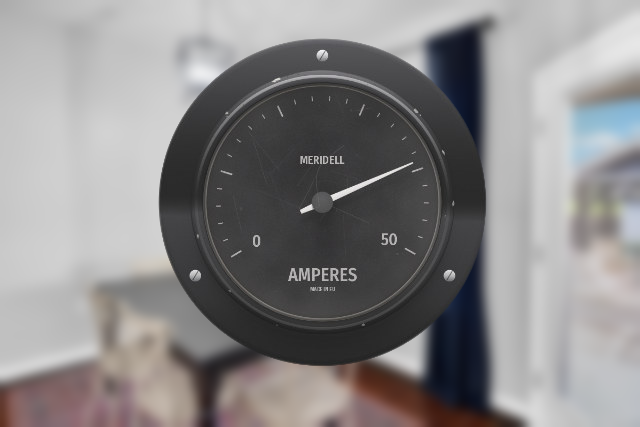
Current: A 39
